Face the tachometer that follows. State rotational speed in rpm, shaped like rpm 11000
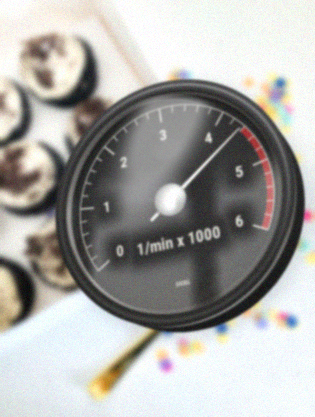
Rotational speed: rpm 4400
